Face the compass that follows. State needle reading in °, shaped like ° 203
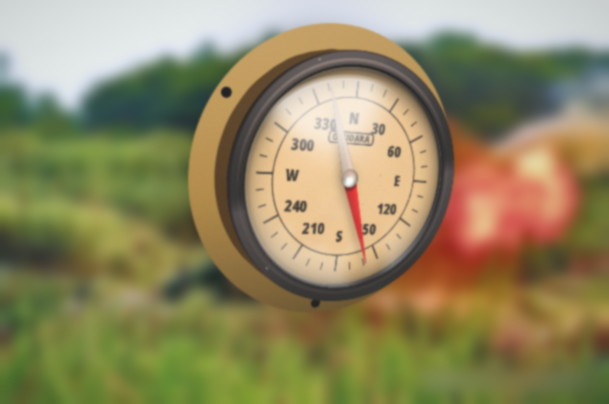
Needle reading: ° 160
